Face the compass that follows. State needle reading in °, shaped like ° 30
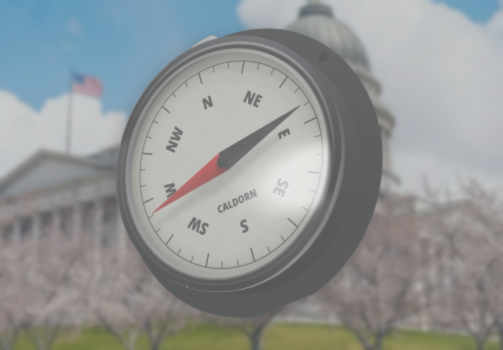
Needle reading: ° 260
